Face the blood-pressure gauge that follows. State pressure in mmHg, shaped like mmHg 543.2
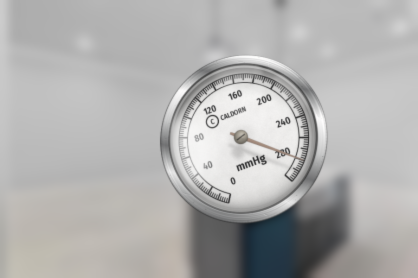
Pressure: mmHg 280
